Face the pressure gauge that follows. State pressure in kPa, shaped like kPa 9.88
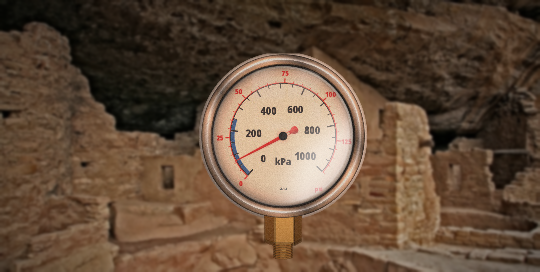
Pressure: kPa 75
